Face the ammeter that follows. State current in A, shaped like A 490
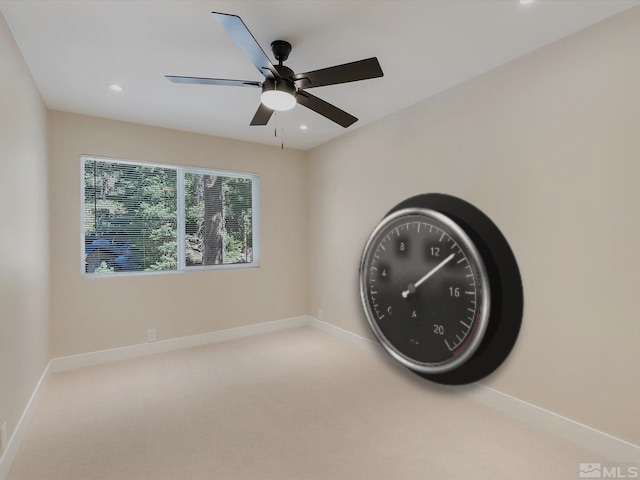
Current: A 13.5
